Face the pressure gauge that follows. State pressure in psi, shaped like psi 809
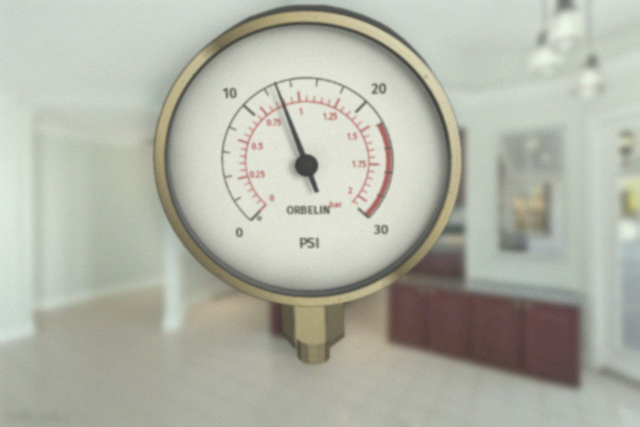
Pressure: psi 13
